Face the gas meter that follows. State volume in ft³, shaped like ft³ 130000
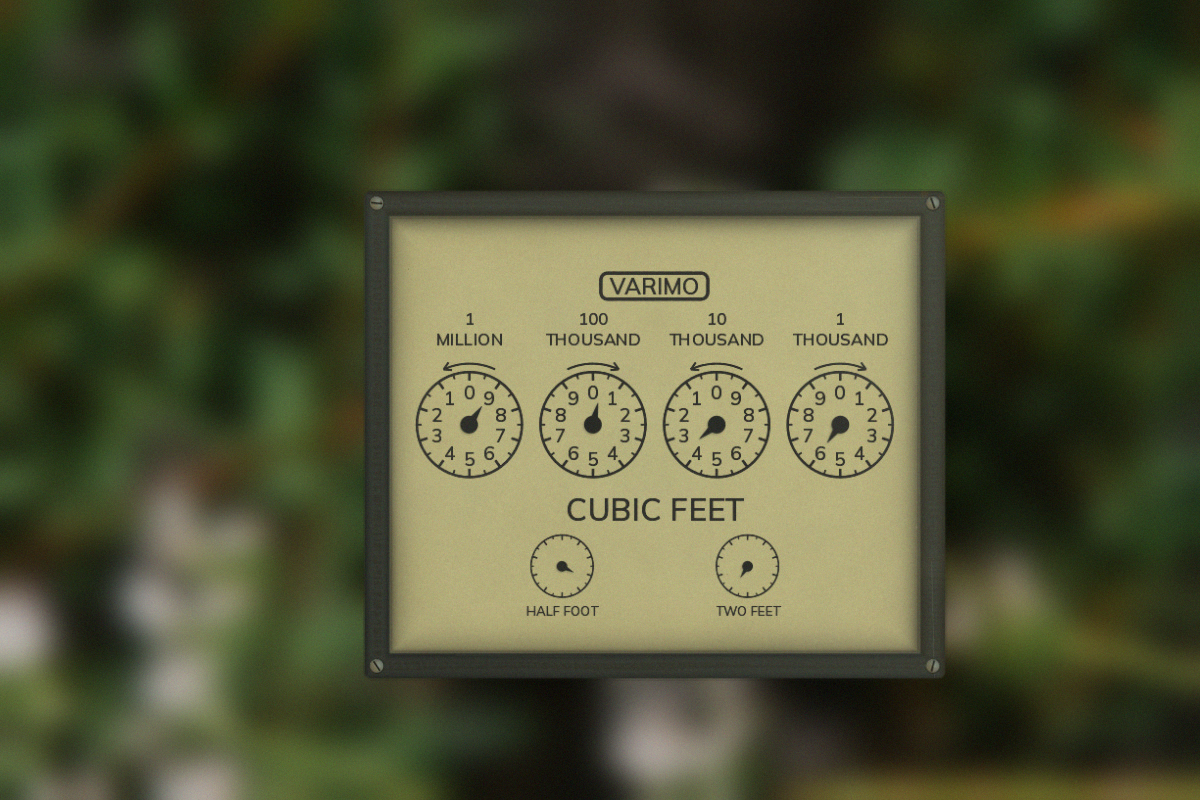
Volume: ft³ 903600
